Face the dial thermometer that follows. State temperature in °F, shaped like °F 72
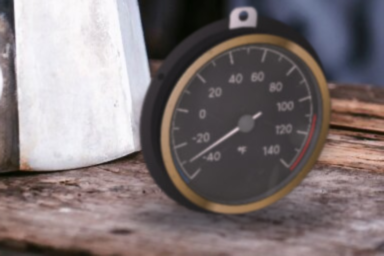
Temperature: °F -30
